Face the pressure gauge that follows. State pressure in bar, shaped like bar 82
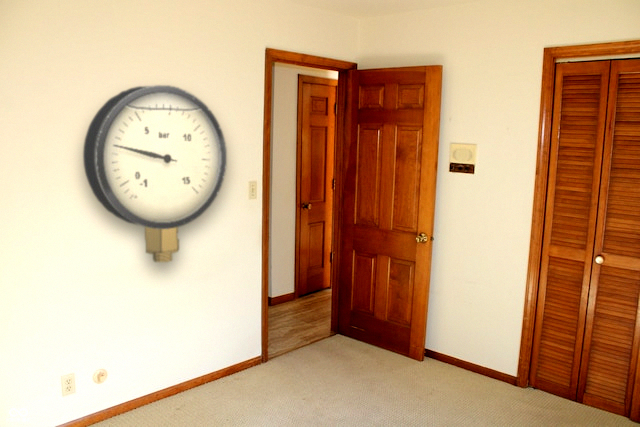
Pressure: bar 2.5
